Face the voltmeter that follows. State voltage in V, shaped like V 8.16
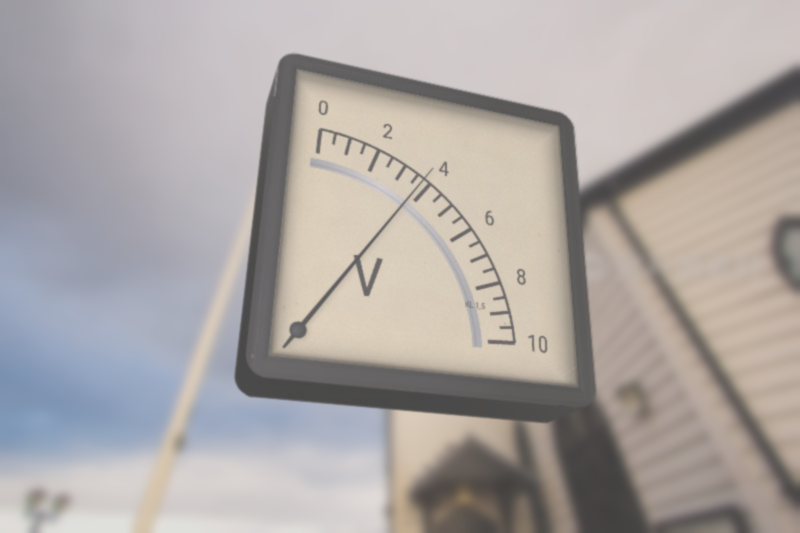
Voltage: V 3.75
